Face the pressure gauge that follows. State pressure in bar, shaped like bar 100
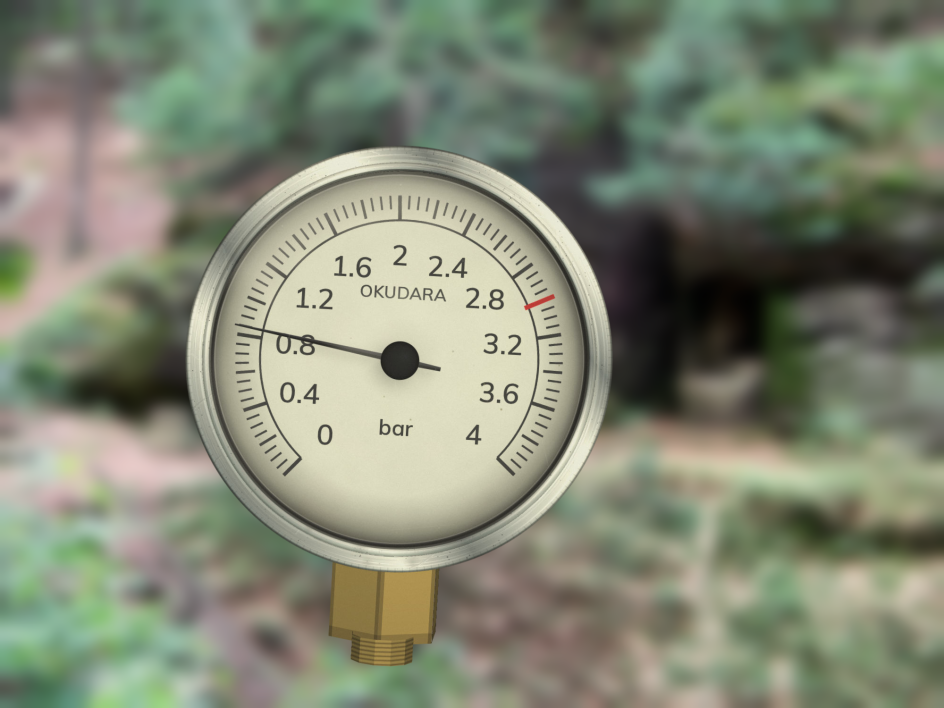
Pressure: bar 0.85
